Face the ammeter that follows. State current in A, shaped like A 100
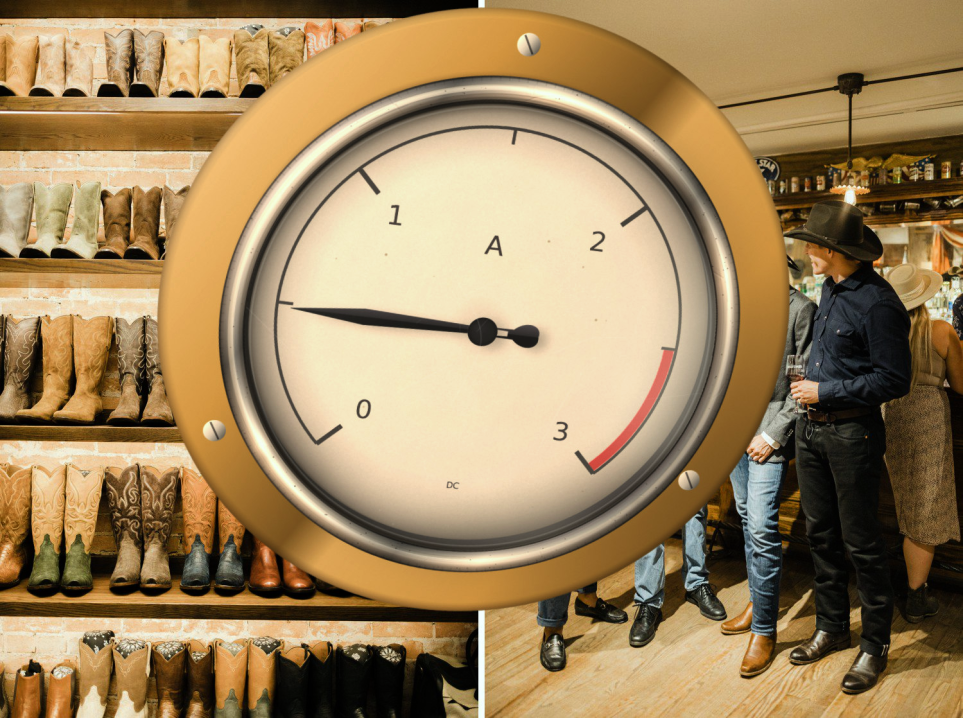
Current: A 0.5
